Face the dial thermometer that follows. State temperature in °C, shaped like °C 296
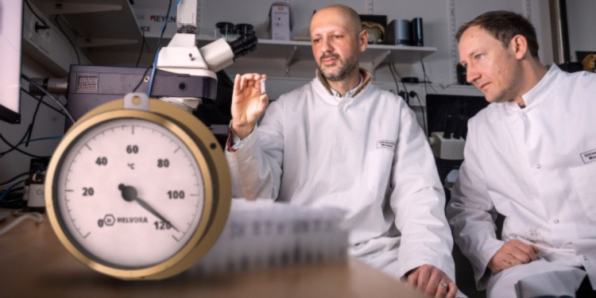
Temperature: °C 116
